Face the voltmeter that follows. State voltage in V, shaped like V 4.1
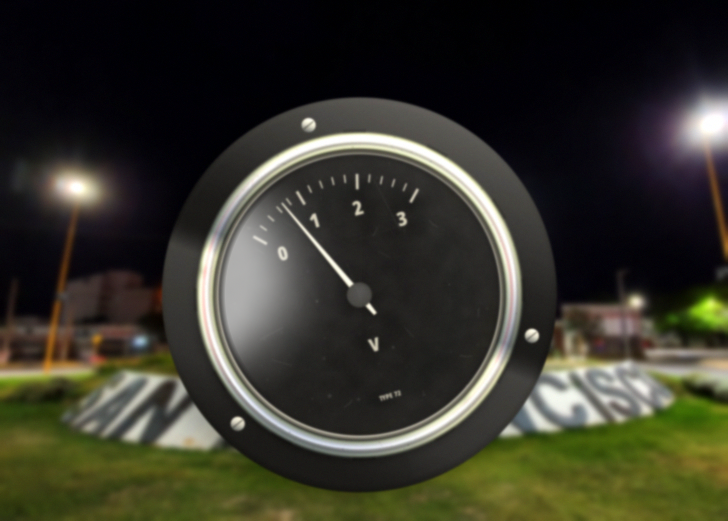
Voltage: V 0.7
